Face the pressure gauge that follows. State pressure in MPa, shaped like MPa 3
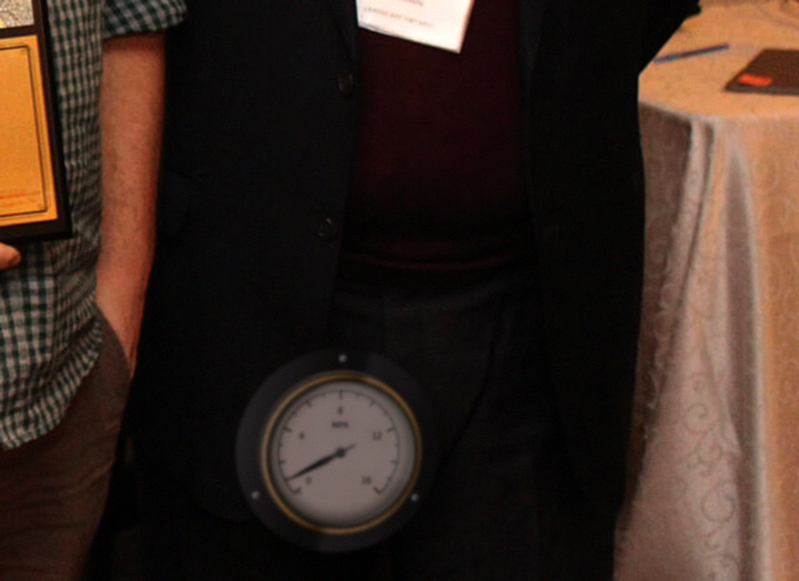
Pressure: MPa 1
